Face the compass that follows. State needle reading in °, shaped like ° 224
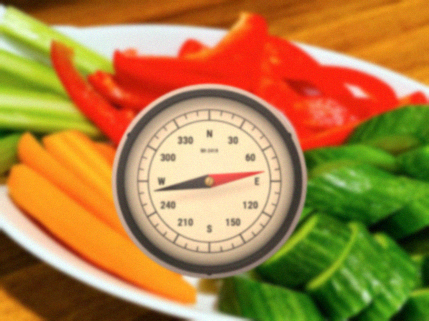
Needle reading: ° 80
